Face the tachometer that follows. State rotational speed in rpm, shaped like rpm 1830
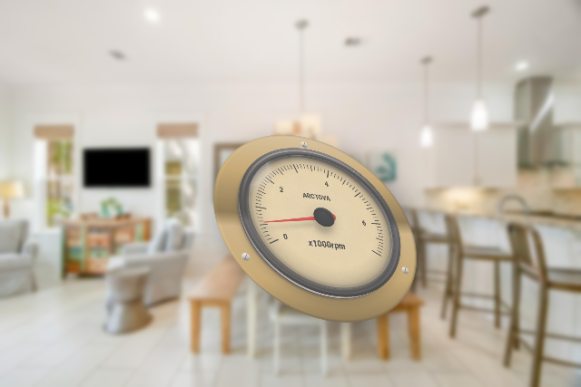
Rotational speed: rpm 500
